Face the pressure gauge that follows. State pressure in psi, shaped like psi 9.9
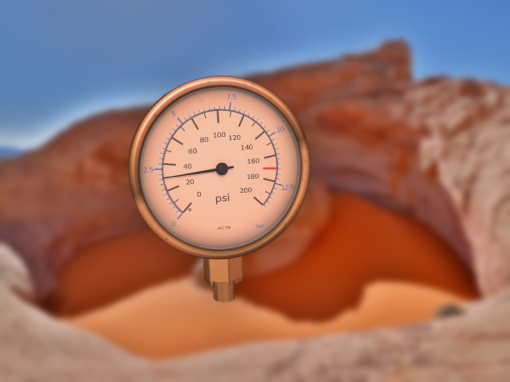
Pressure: psi 30
